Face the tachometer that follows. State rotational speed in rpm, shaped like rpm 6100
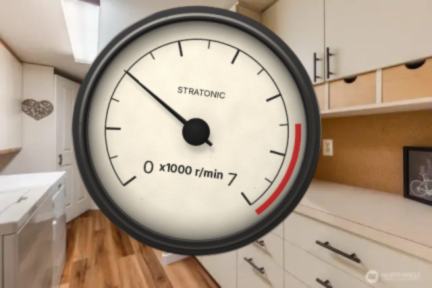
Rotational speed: rpm 2000
